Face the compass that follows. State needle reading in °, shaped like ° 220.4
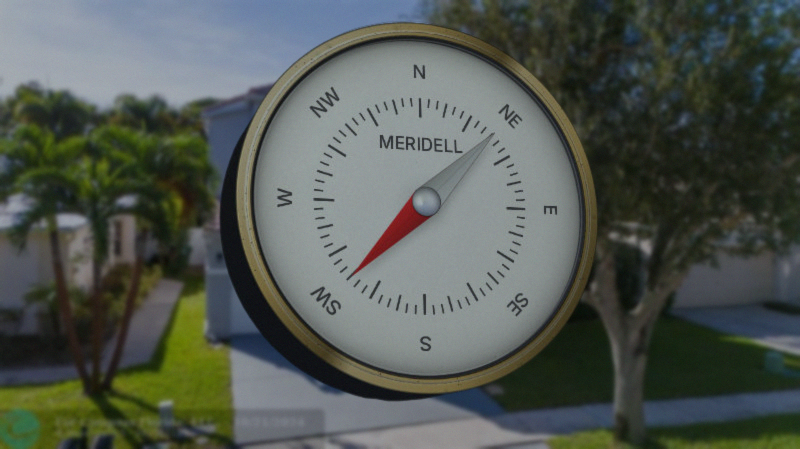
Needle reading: ° 225
